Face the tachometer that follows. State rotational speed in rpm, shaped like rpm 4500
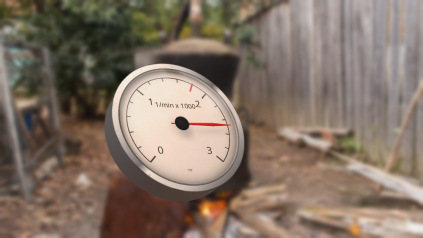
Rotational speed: rpm 2500
